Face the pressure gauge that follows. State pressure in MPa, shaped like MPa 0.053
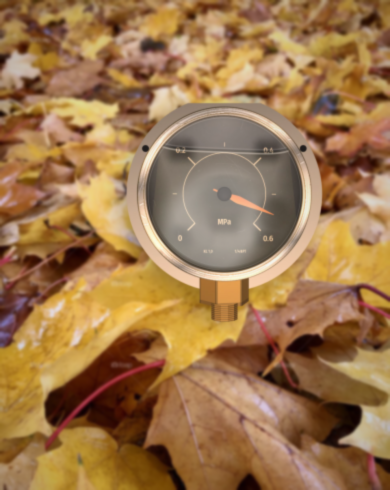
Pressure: MPa 0.55
